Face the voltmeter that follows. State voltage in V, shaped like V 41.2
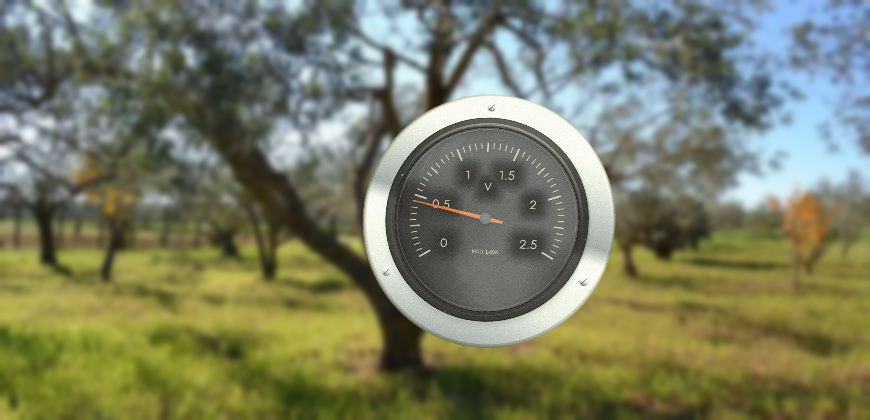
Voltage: V 0.45
